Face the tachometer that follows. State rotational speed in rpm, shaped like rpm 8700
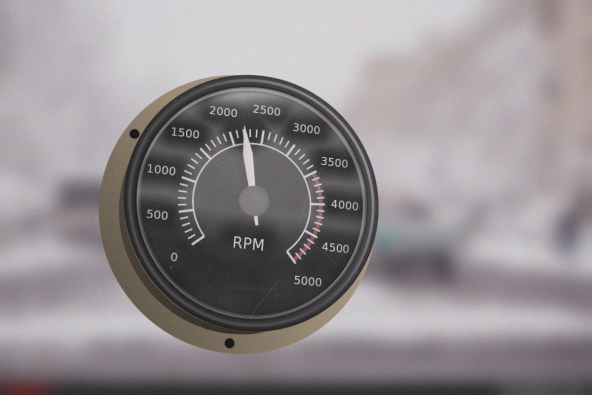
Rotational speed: rpm 2200
